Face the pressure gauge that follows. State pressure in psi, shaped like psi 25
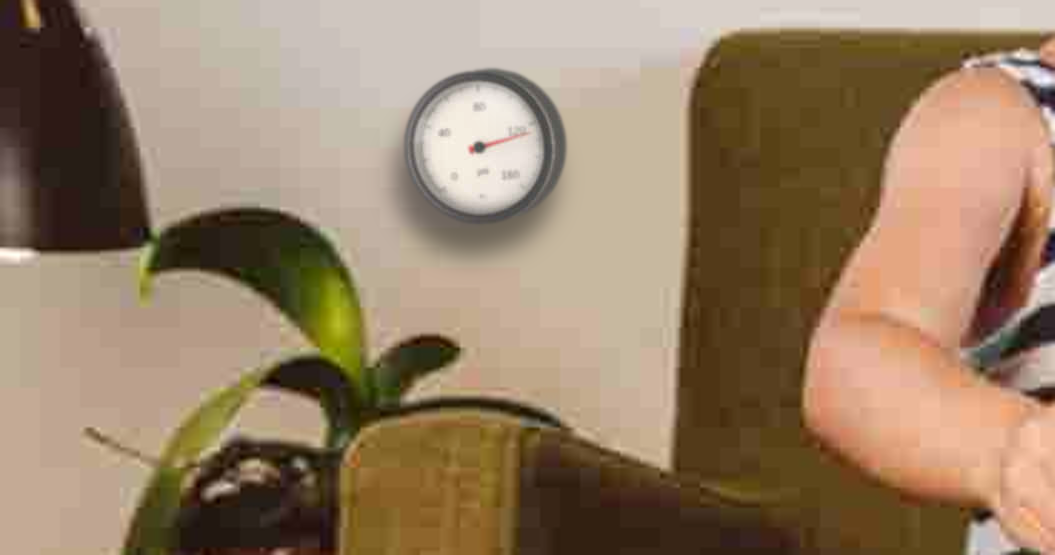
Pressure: psi 125
